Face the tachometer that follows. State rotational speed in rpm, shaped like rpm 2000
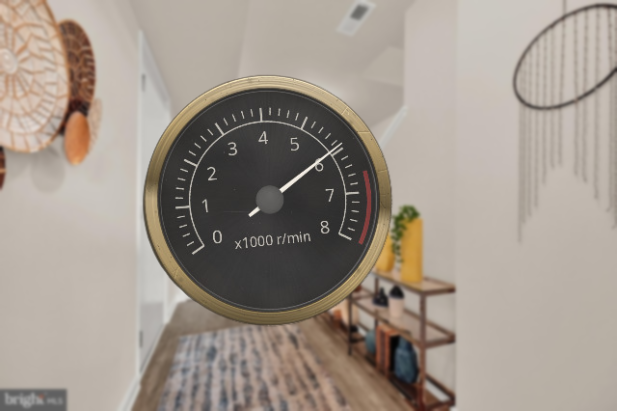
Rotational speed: rpm 5900
